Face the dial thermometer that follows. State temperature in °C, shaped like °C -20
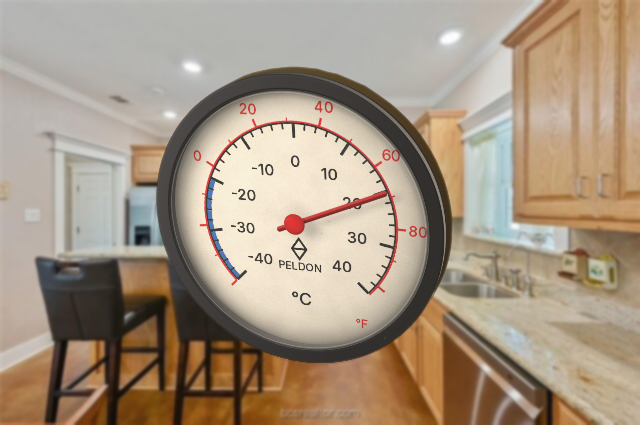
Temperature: °C 20
